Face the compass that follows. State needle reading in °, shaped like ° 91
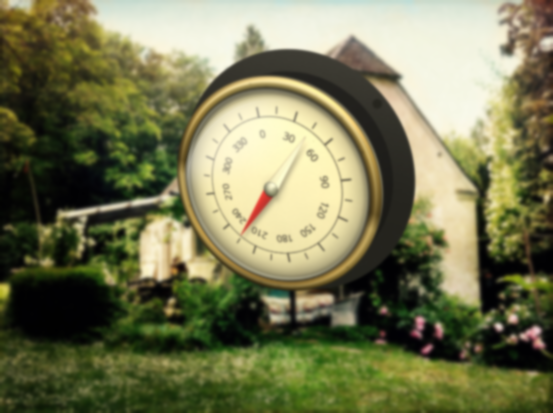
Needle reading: ° 225
